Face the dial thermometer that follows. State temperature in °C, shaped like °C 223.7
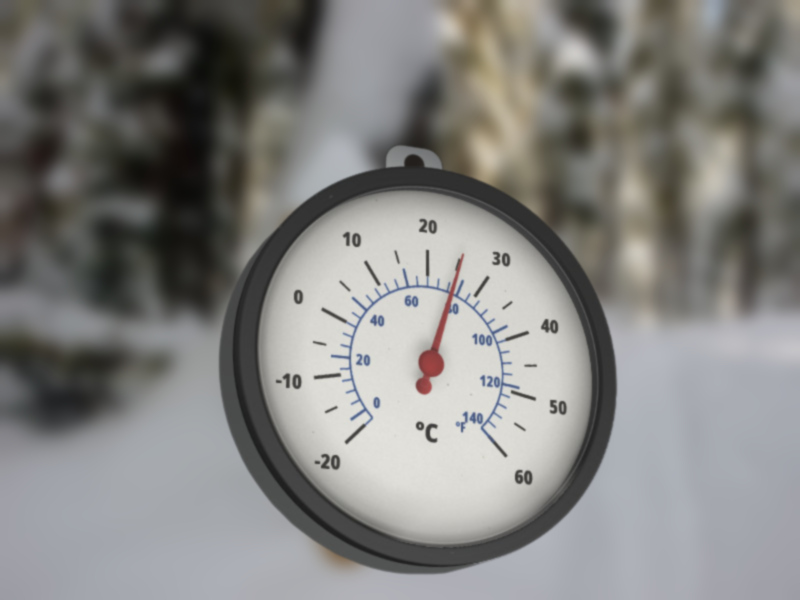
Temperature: °C 25
